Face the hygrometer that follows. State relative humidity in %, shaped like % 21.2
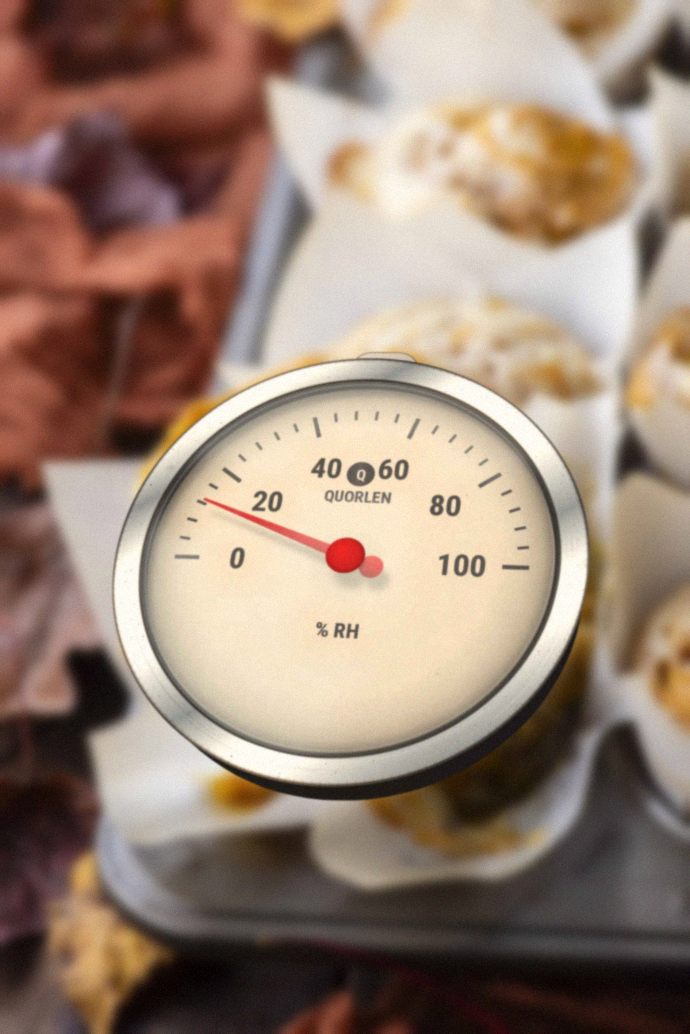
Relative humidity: % 12
